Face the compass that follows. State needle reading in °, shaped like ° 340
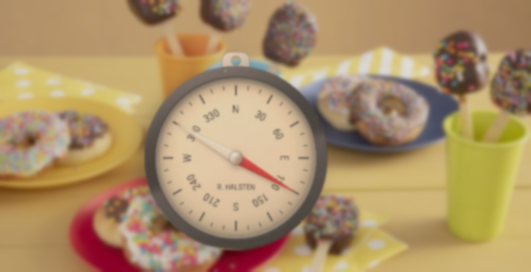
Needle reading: ° 120
